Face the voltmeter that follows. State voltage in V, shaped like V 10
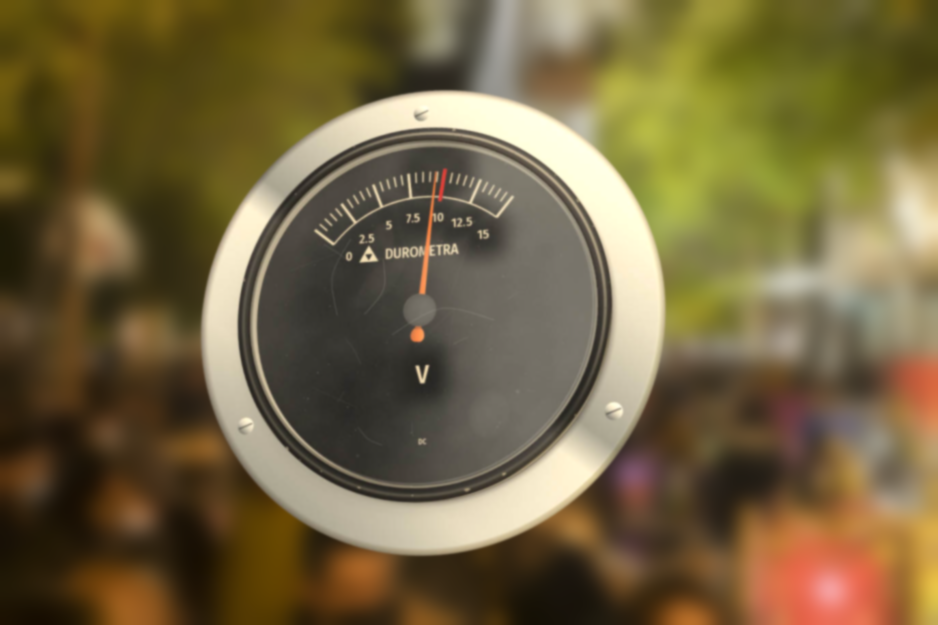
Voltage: V 9.5
